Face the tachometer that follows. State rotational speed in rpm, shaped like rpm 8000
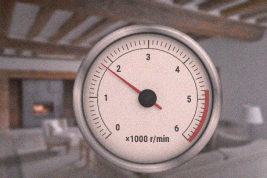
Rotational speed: rpm 1800
